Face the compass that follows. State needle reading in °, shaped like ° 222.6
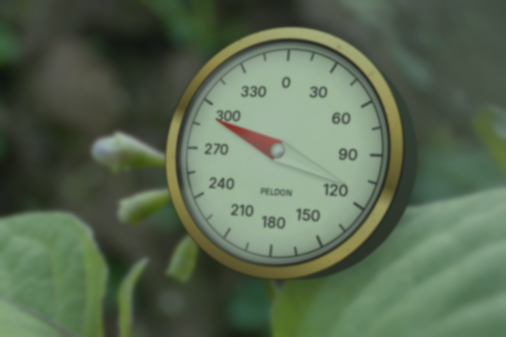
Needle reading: ° 292.5
